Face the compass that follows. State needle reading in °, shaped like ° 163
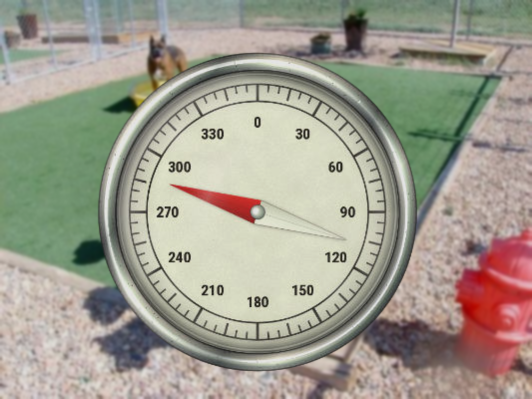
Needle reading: ° 287.5
